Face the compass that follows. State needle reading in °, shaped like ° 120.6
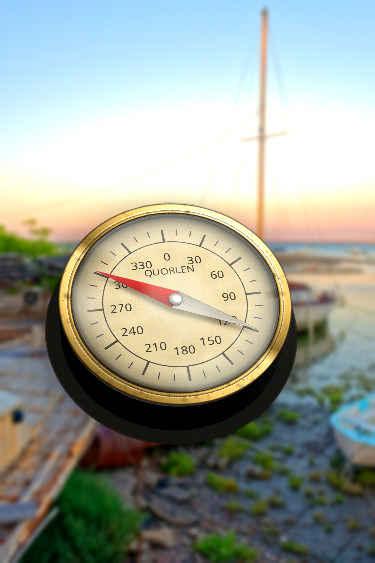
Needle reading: ° 300
